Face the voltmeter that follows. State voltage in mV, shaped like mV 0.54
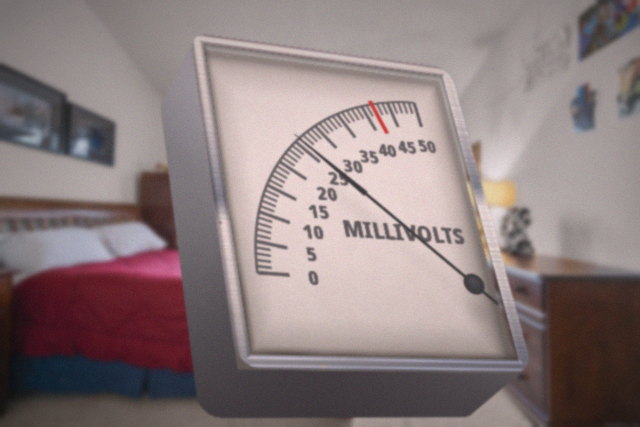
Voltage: mV 25
